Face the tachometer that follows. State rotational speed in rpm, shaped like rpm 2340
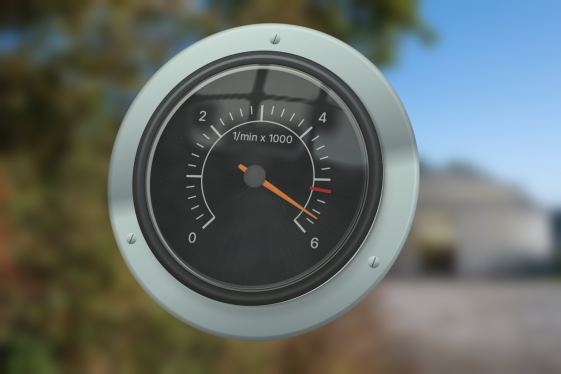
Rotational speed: rpm 5700
